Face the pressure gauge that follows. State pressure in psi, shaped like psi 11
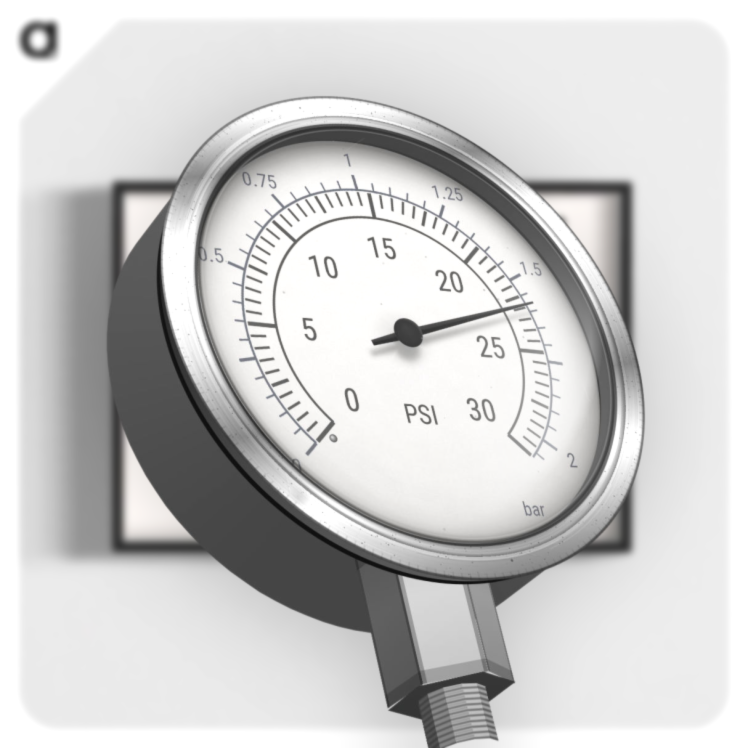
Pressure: psi 23
